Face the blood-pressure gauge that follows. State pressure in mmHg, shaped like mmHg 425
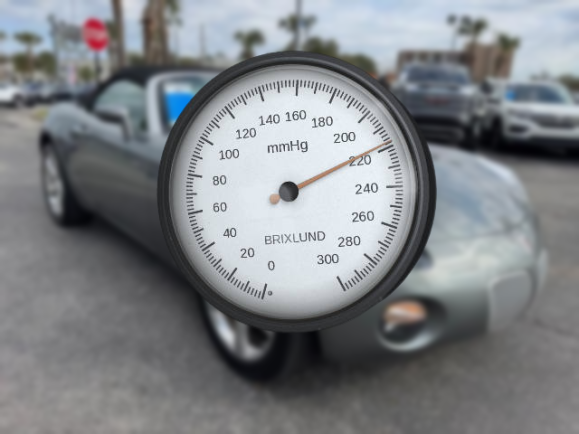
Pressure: mmHg 218
